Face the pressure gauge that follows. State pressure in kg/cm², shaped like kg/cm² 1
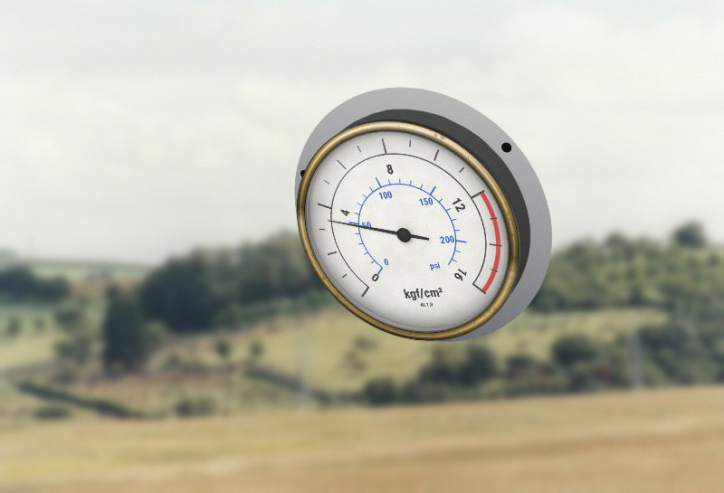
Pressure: kg/cm² 3.5
